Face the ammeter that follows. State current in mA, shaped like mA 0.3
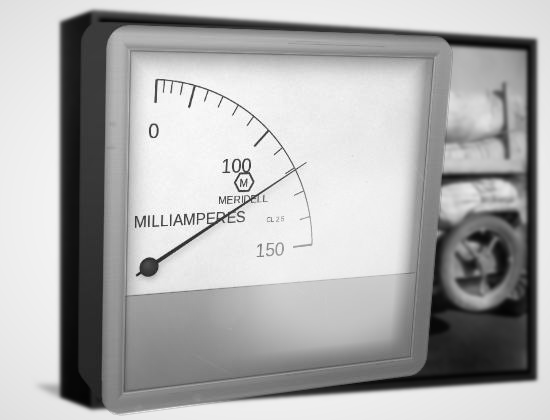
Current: mA 120
